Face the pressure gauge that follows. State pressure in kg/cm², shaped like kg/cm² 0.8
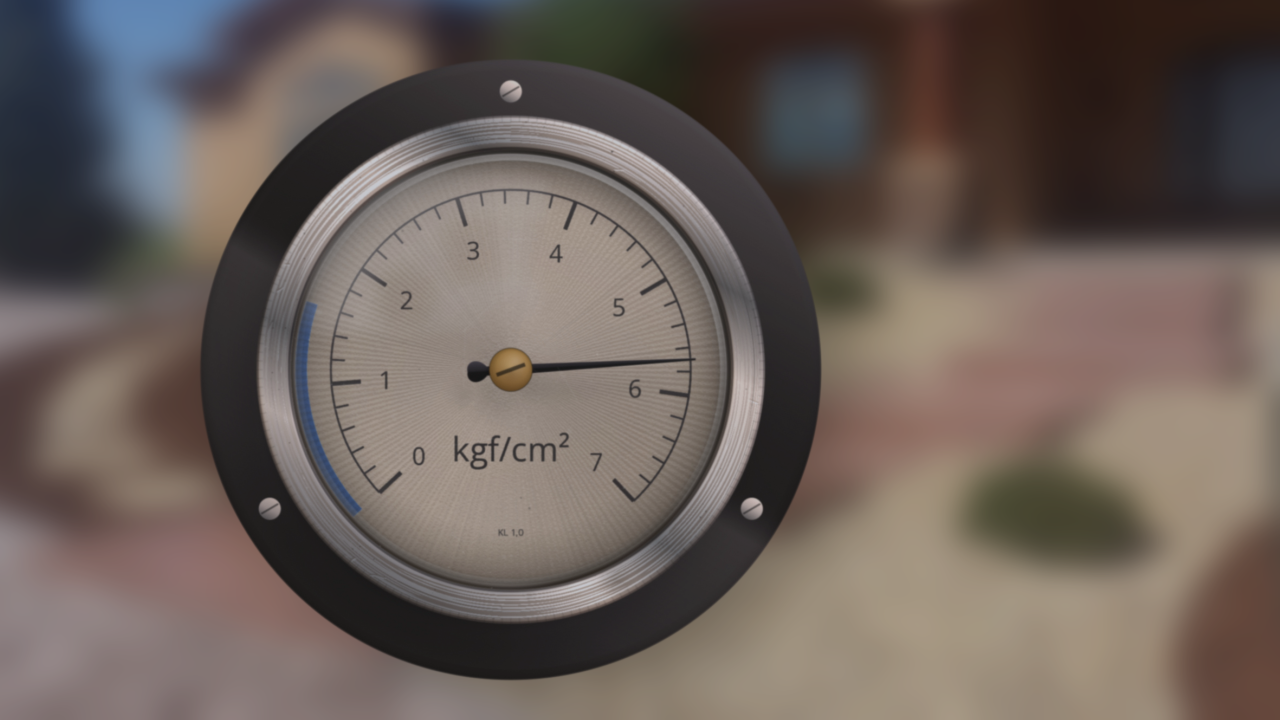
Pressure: kg/cm² 5.7
